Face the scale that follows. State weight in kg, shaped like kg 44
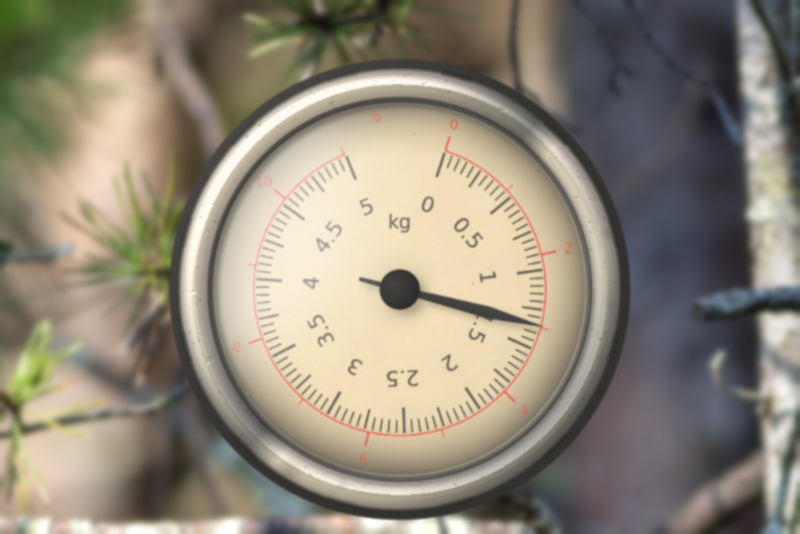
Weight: kg 1.35
